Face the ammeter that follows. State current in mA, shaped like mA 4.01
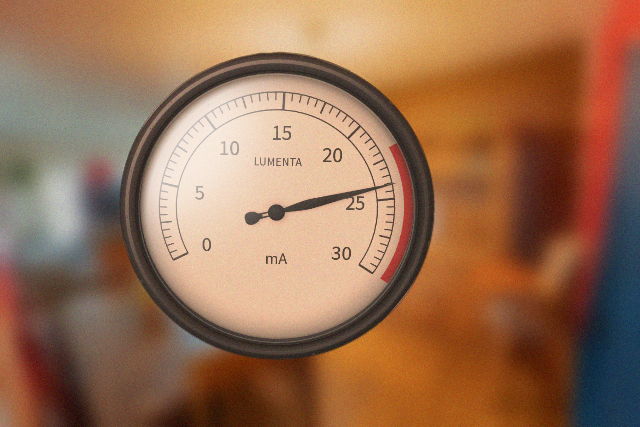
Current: mA 24
